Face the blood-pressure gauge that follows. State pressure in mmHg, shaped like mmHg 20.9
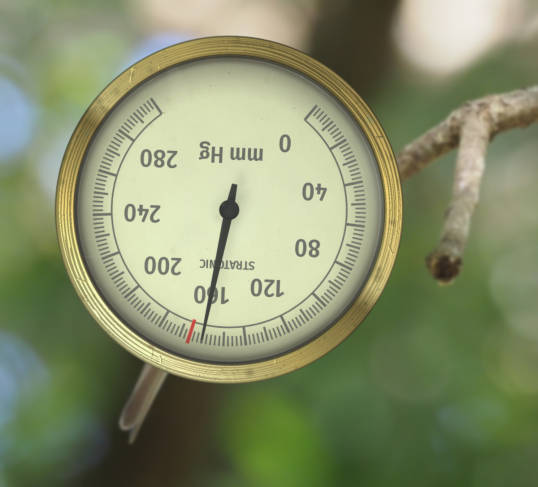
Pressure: mmHg 160
